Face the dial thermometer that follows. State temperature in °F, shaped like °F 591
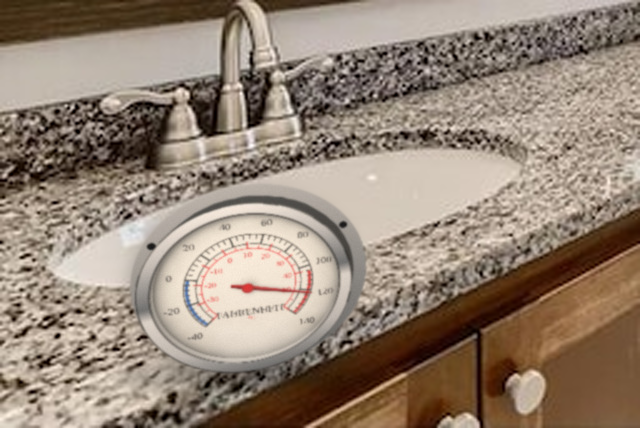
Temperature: °F 120
